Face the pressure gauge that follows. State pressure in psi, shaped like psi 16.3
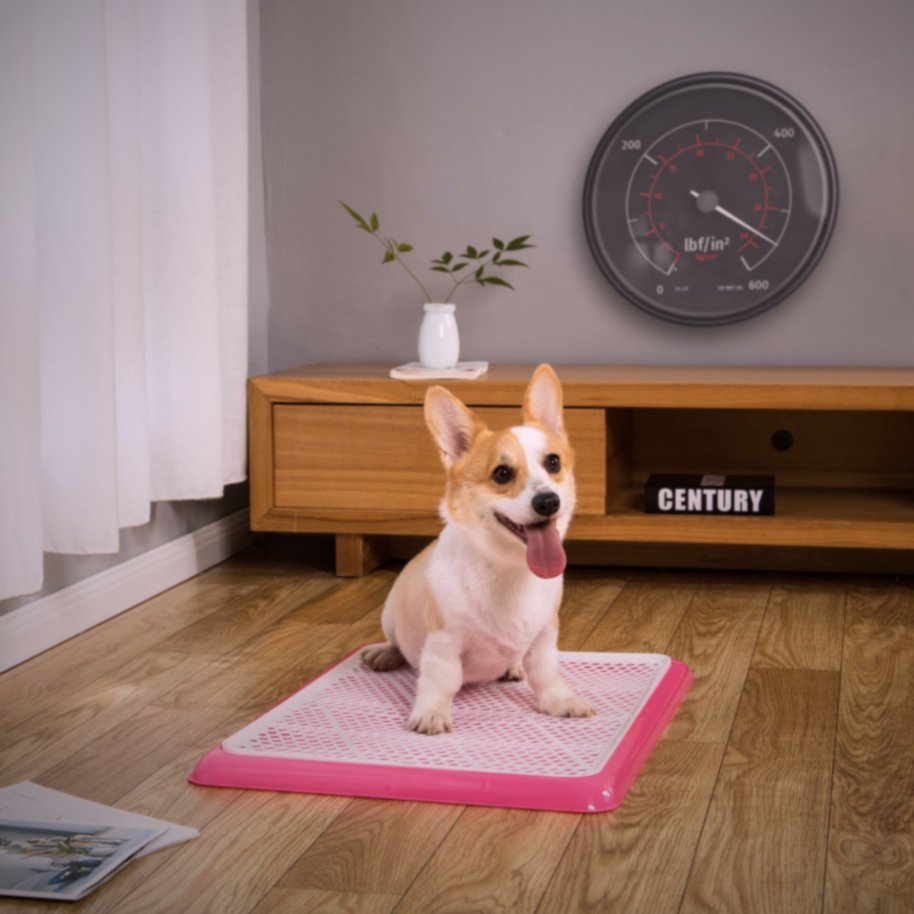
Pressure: psi 550
